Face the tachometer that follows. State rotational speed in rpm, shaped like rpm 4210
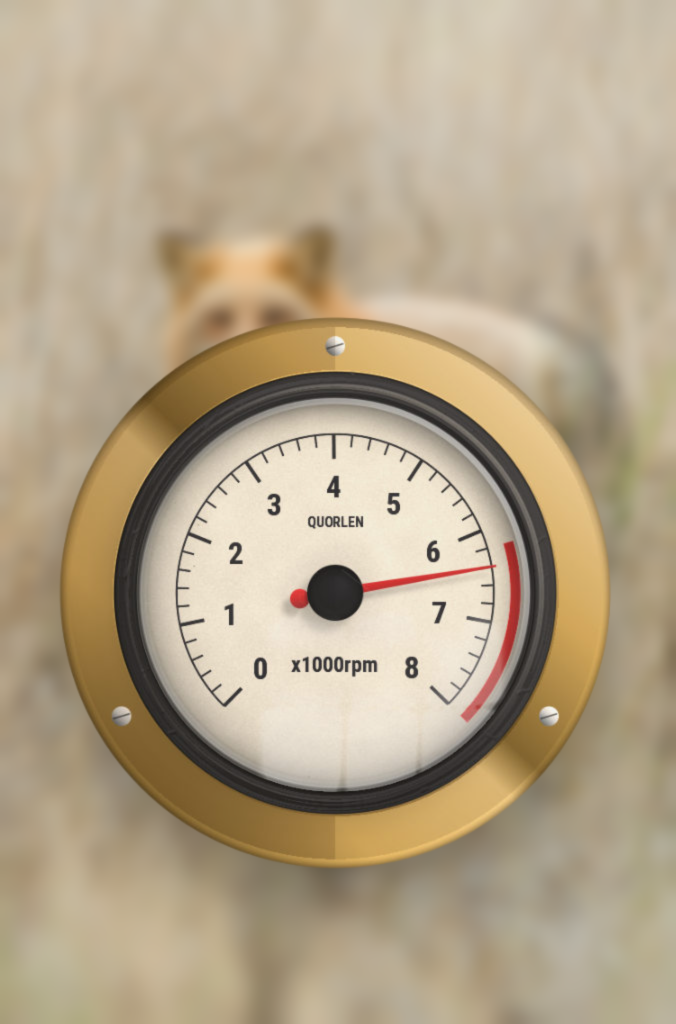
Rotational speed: rpm 6400
